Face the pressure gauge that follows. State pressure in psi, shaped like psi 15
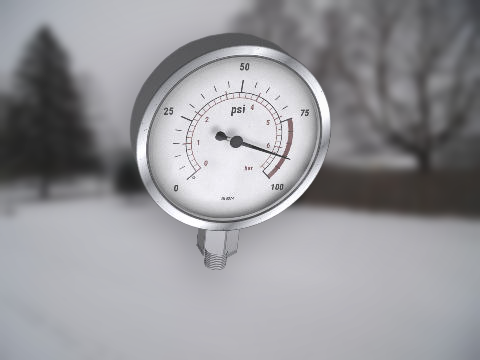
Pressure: psi 90
